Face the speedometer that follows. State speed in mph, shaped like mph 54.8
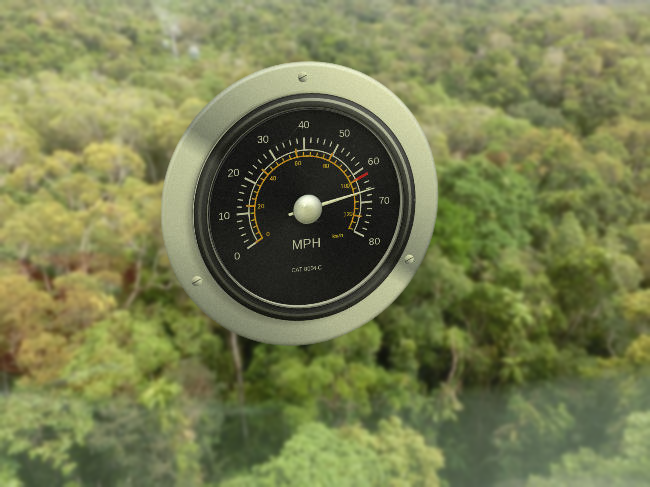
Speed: mph 66
